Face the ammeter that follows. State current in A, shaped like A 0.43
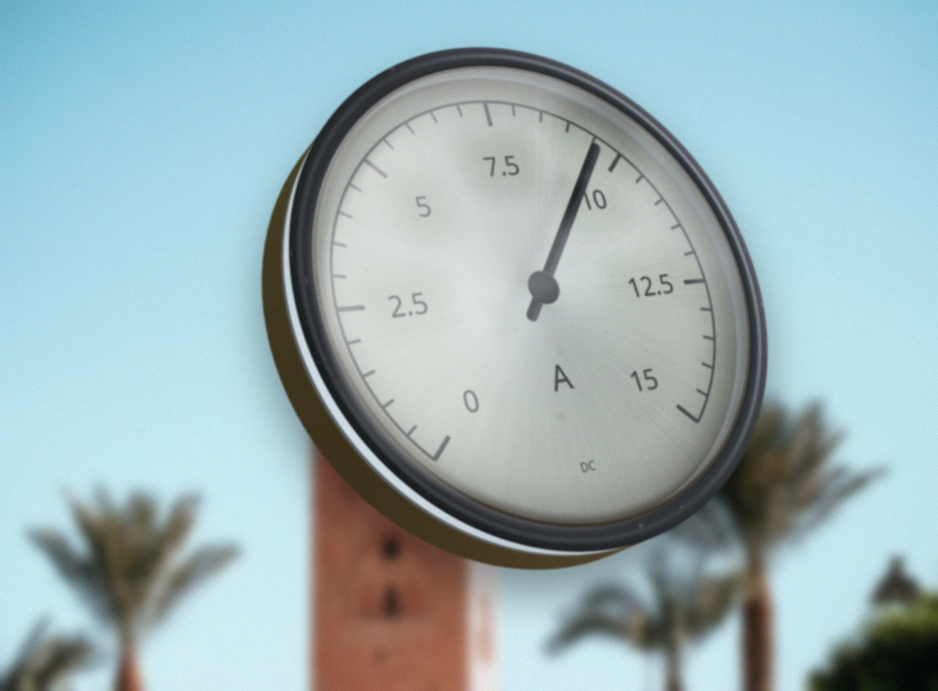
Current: A 9.5
